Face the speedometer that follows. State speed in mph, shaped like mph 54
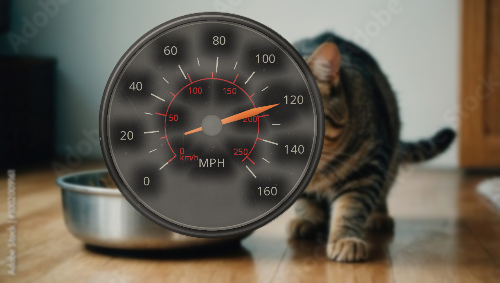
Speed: mph 120
